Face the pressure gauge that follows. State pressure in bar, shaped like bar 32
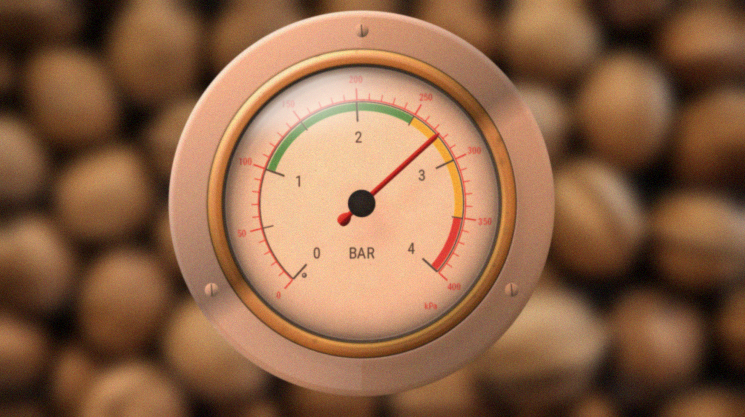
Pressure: bar 2.75
